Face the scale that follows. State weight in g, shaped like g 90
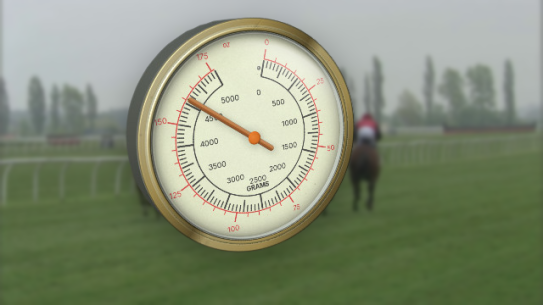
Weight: g 4550
